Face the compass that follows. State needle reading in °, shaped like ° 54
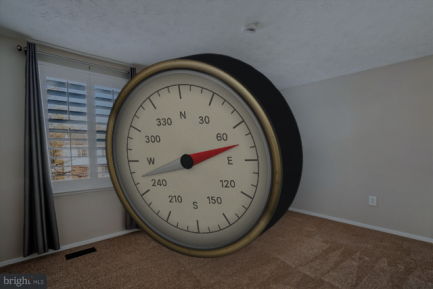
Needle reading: ° 75
